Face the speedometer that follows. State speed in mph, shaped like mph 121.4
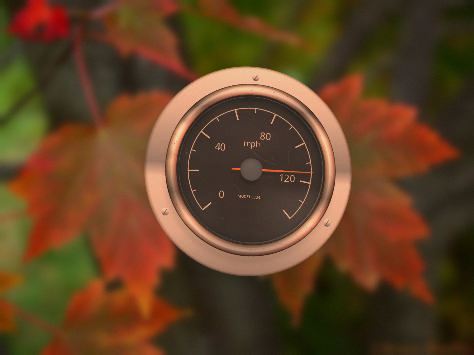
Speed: mph 115
